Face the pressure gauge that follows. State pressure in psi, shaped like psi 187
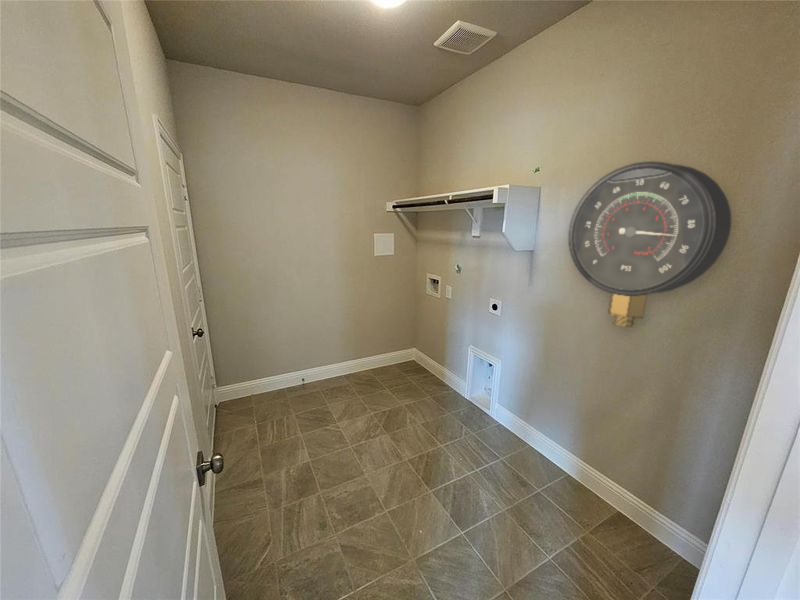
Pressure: psi 85
